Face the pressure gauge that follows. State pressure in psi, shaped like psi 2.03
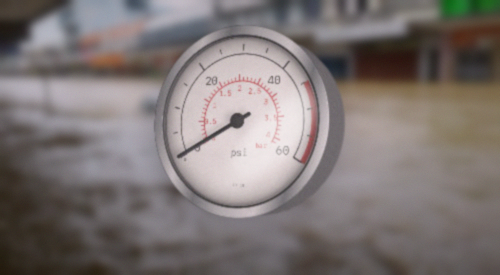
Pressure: psi 0
